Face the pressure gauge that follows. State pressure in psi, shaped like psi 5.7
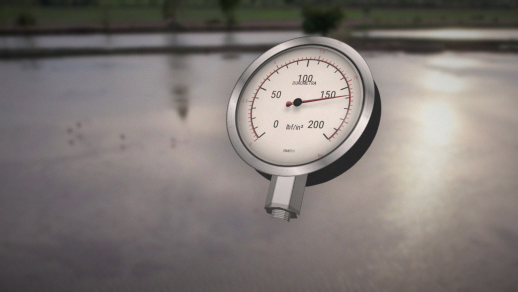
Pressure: psi 160
